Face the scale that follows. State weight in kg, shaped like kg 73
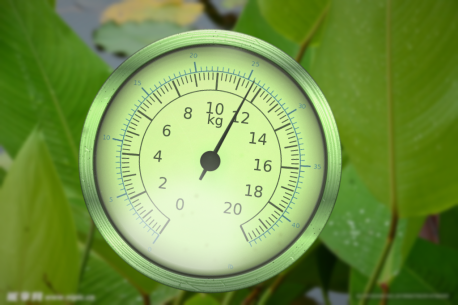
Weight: kg 11.6
